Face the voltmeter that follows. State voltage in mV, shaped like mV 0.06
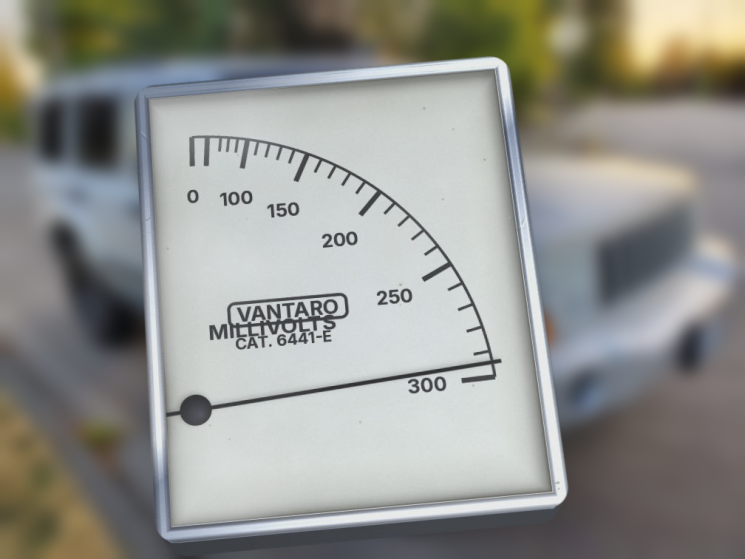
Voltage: mV 295
